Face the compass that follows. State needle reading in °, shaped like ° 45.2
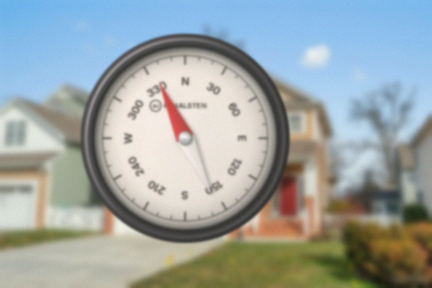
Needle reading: ° 335
